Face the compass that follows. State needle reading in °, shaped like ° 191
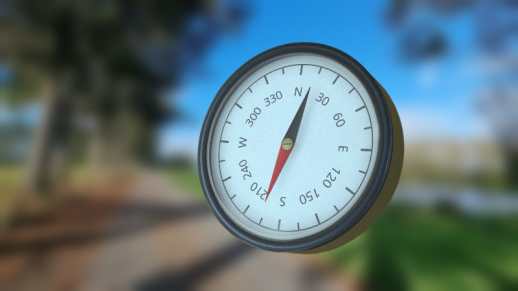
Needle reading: ° 195
